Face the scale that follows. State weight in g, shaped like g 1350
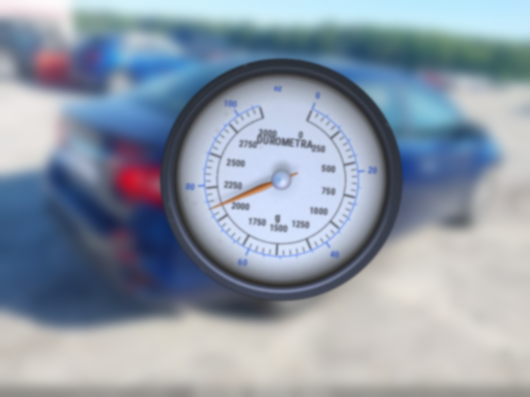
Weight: g 2100
